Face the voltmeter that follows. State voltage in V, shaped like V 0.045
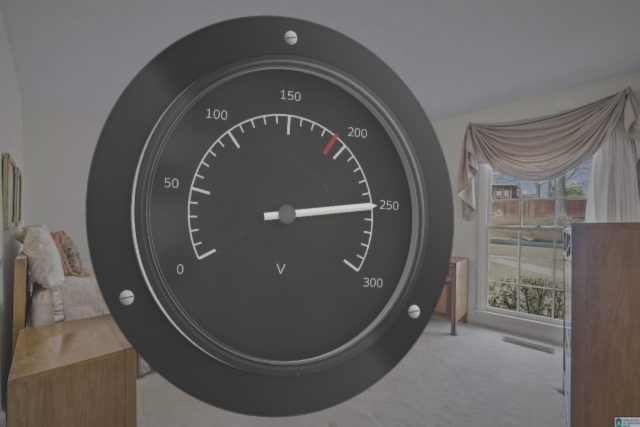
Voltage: V 250
